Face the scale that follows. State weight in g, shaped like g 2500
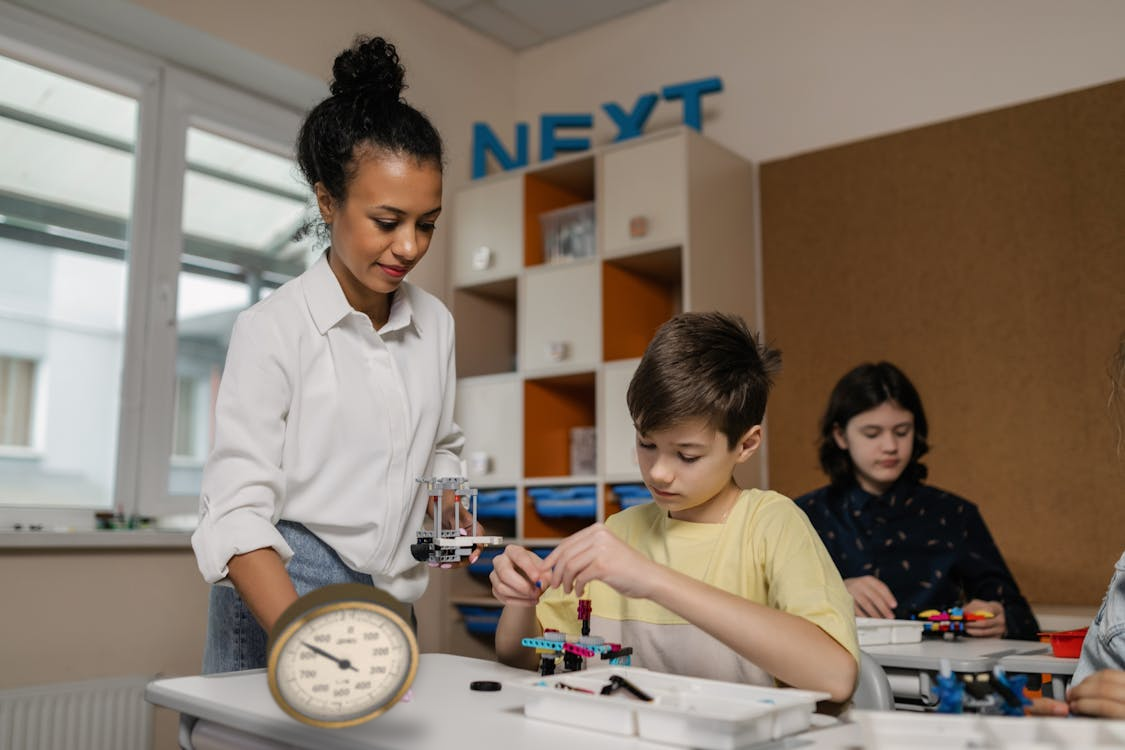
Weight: g 850
